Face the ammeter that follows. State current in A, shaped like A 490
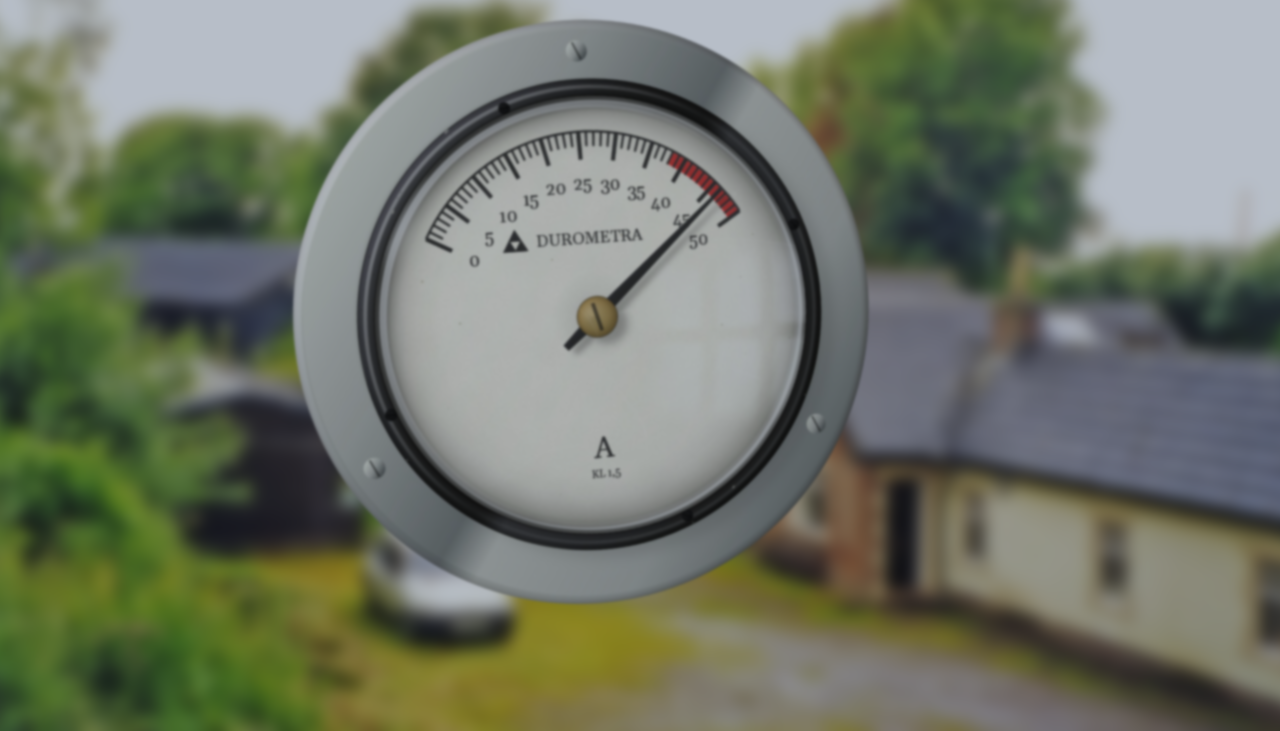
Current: A 46
